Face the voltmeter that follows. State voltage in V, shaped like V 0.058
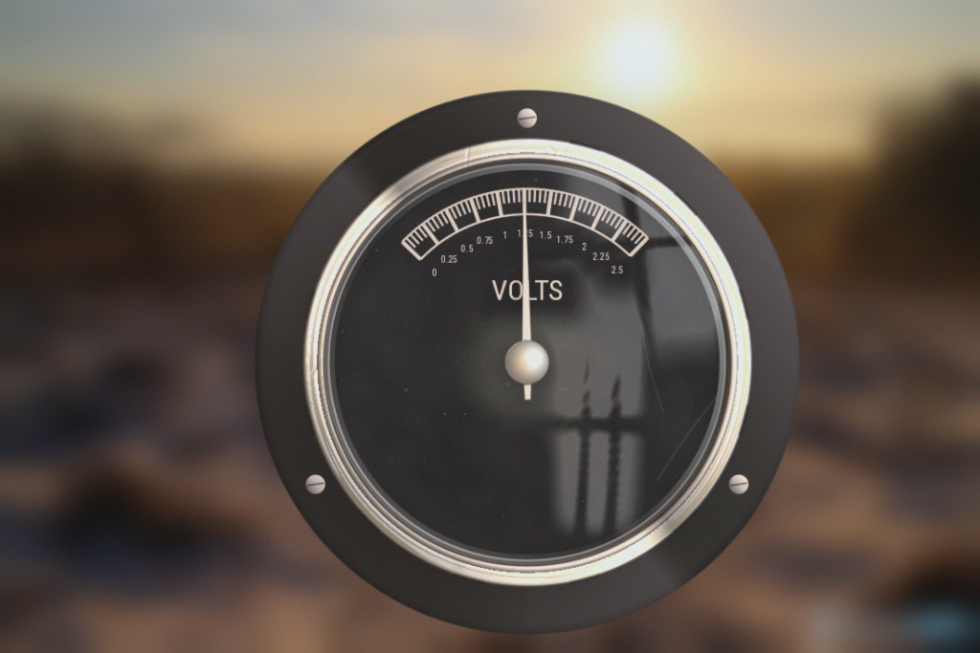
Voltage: V 1.25
